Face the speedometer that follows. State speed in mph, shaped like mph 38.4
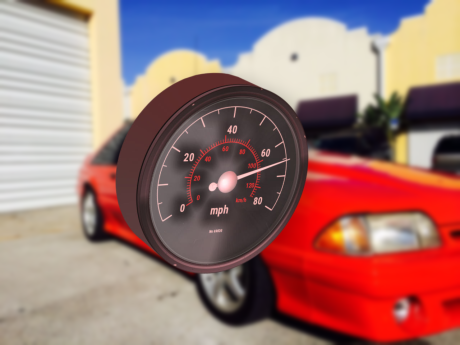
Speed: mph 65
